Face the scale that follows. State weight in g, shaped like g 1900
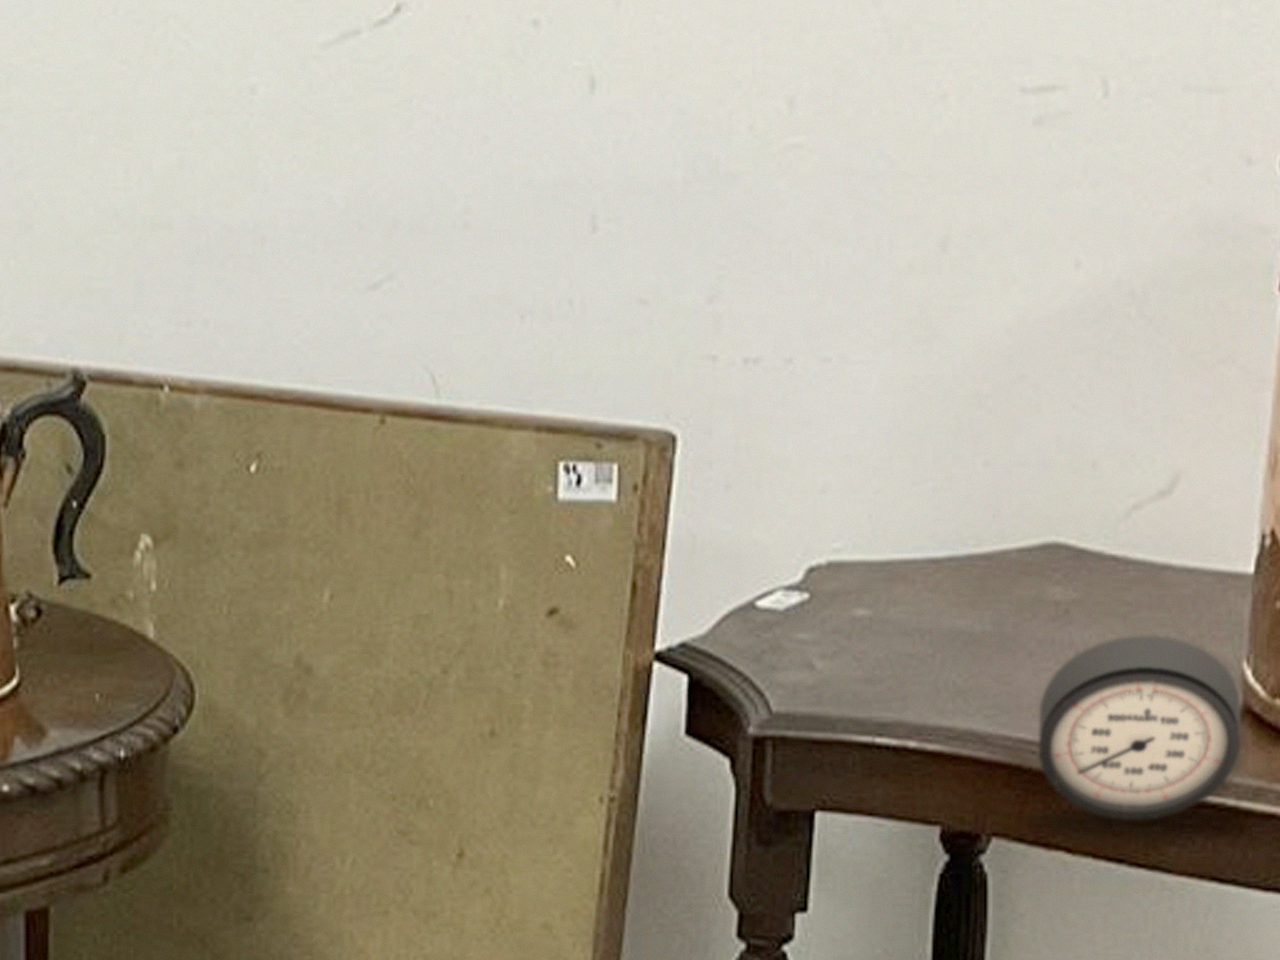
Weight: g 650
